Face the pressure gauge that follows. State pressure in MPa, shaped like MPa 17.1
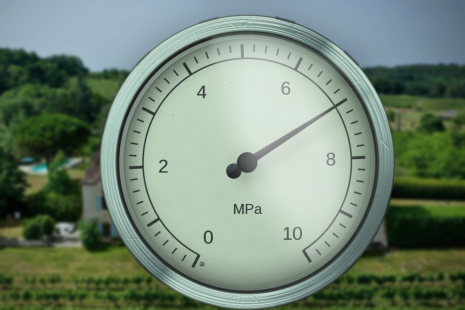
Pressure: MPa 7
